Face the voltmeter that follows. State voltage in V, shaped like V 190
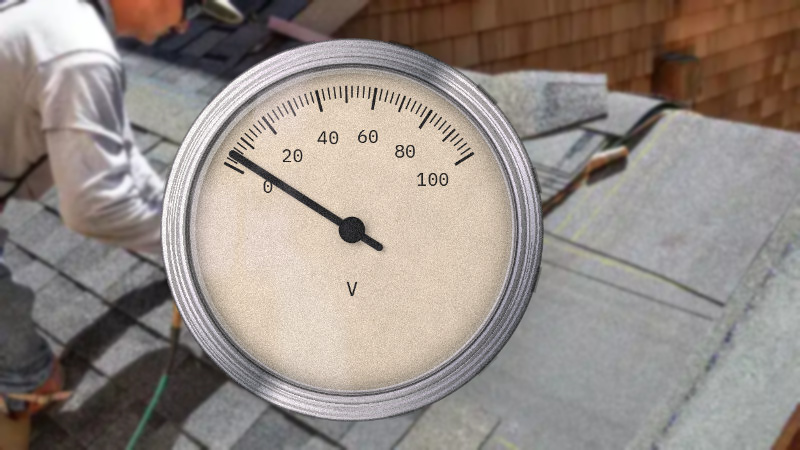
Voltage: V 4
